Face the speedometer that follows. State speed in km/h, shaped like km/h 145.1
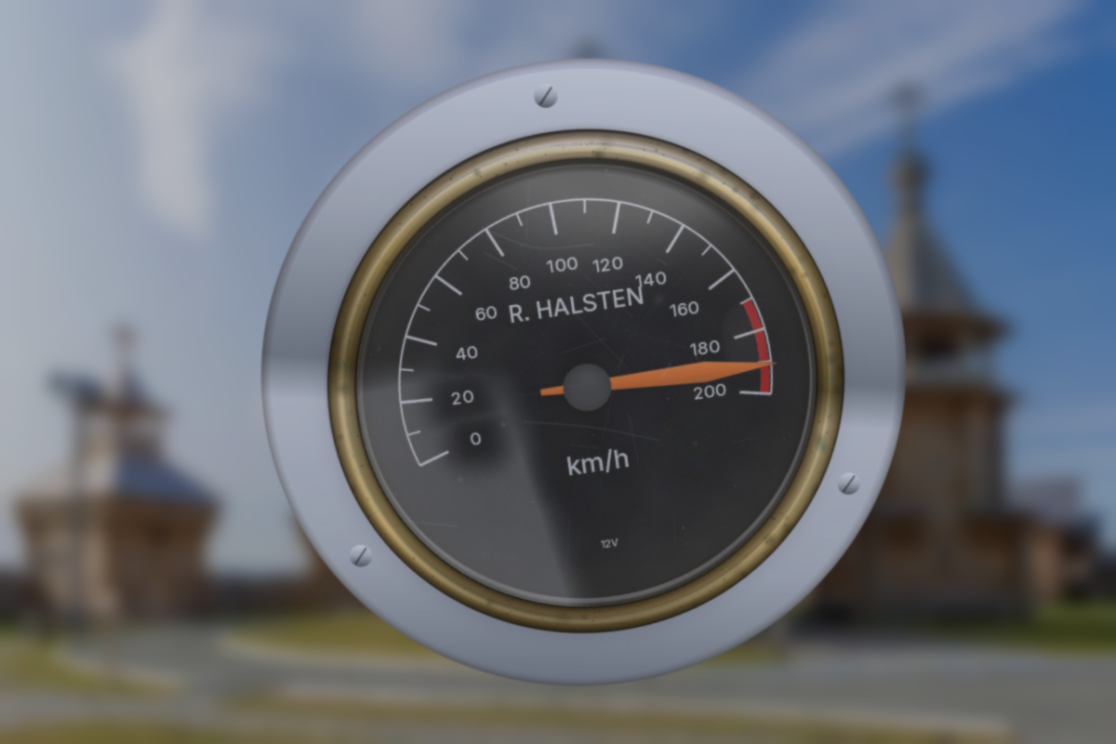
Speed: km/h 190
